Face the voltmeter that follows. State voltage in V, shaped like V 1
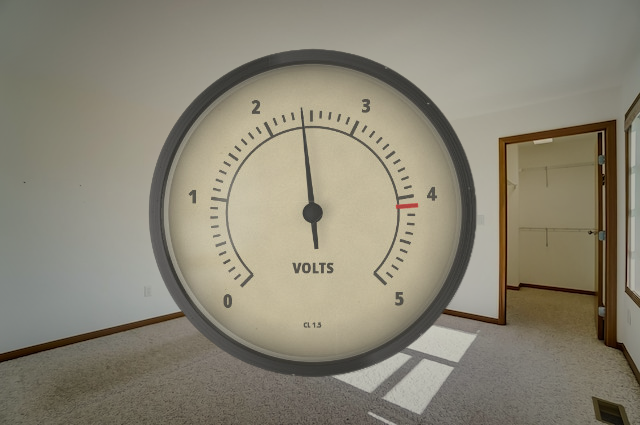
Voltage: V 2.4
